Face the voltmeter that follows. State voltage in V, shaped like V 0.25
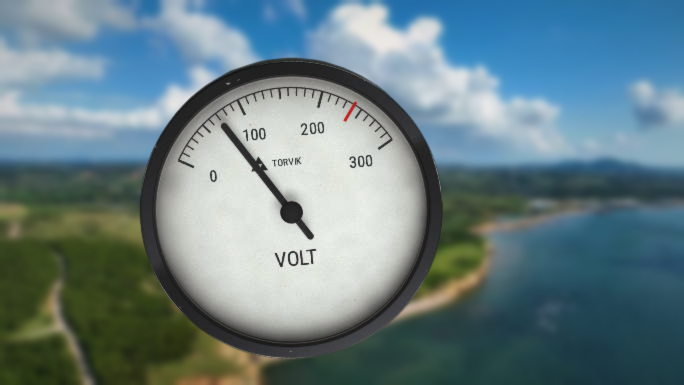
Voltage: V 70
